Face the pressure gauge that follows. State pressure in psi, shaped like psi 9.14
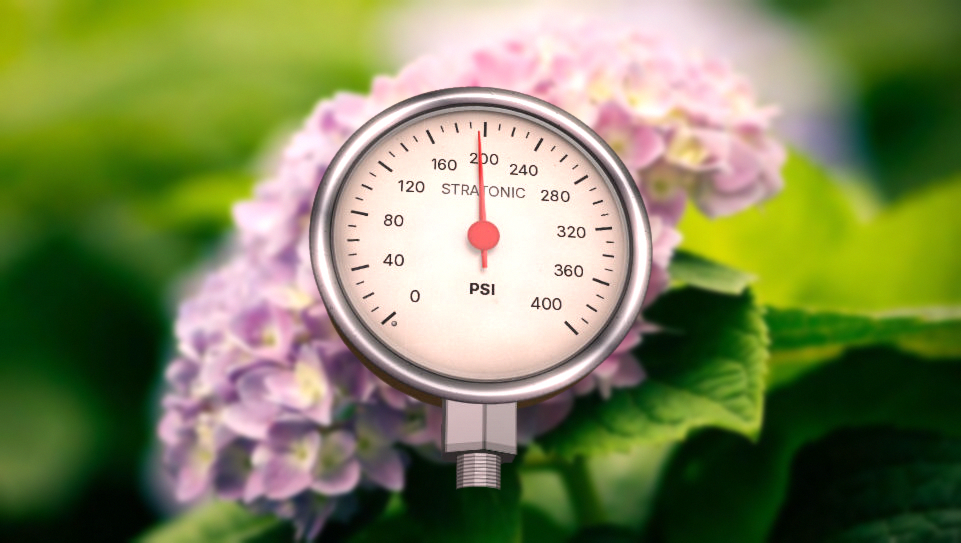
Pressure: psi 195
